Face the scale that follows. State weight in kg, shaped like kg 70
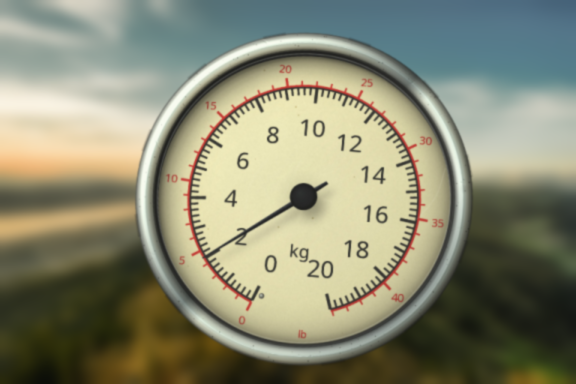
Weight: kg 2
